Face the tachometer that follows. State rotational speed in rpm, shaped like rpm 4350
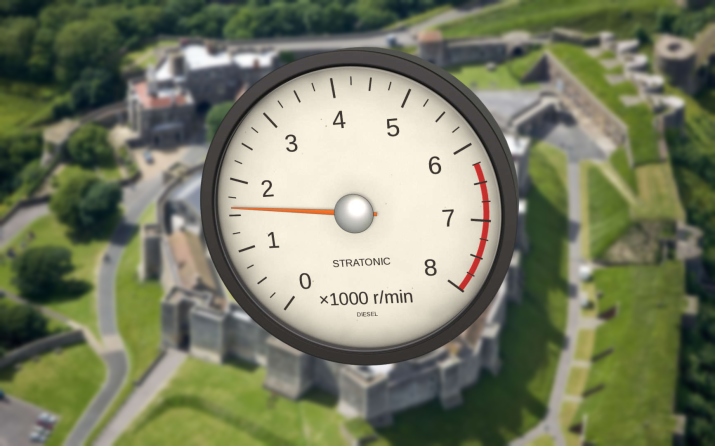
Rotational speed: rpm 1625
